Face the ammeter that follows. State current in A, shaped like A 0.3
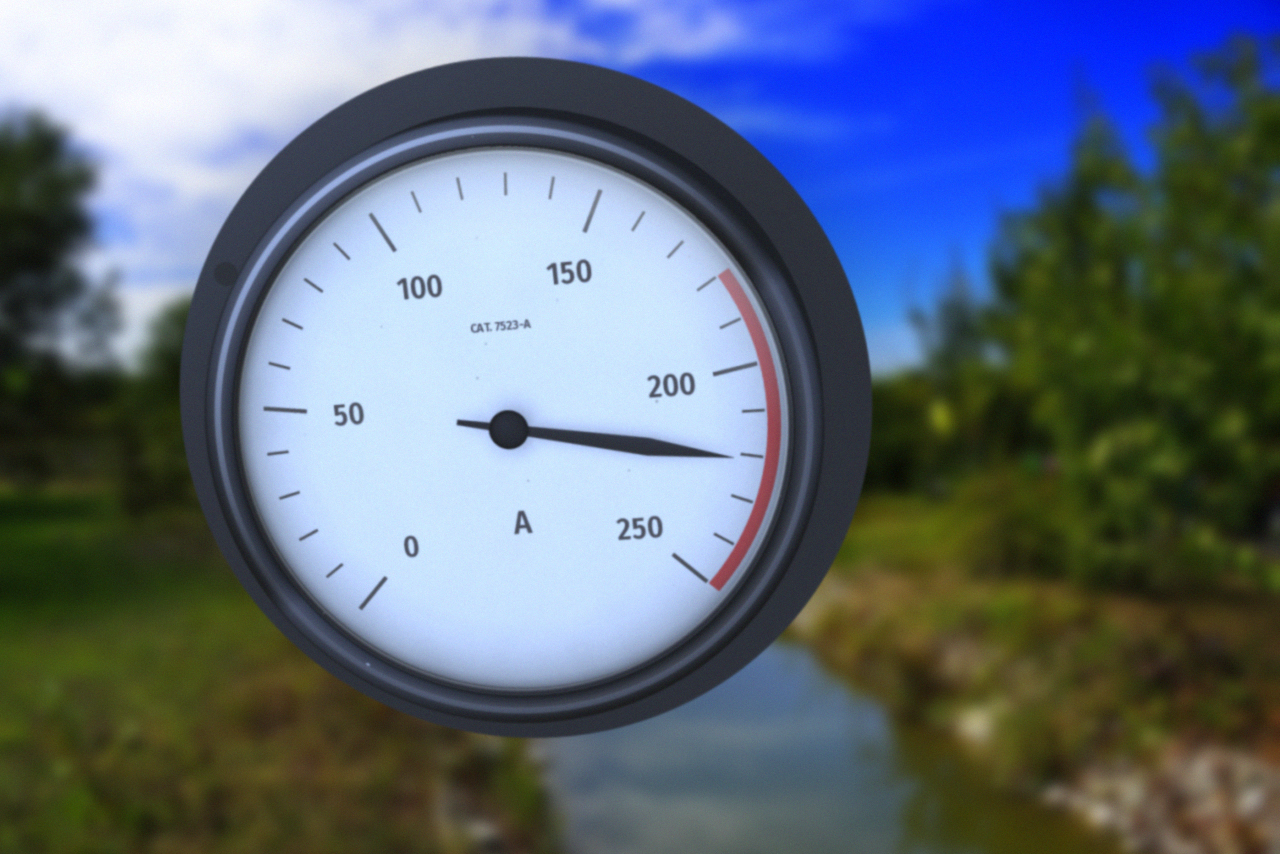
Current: A 220
